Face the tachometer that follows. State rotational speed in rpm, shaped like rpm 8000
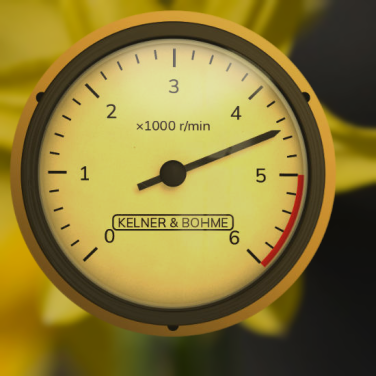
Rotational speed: rpm 4500
